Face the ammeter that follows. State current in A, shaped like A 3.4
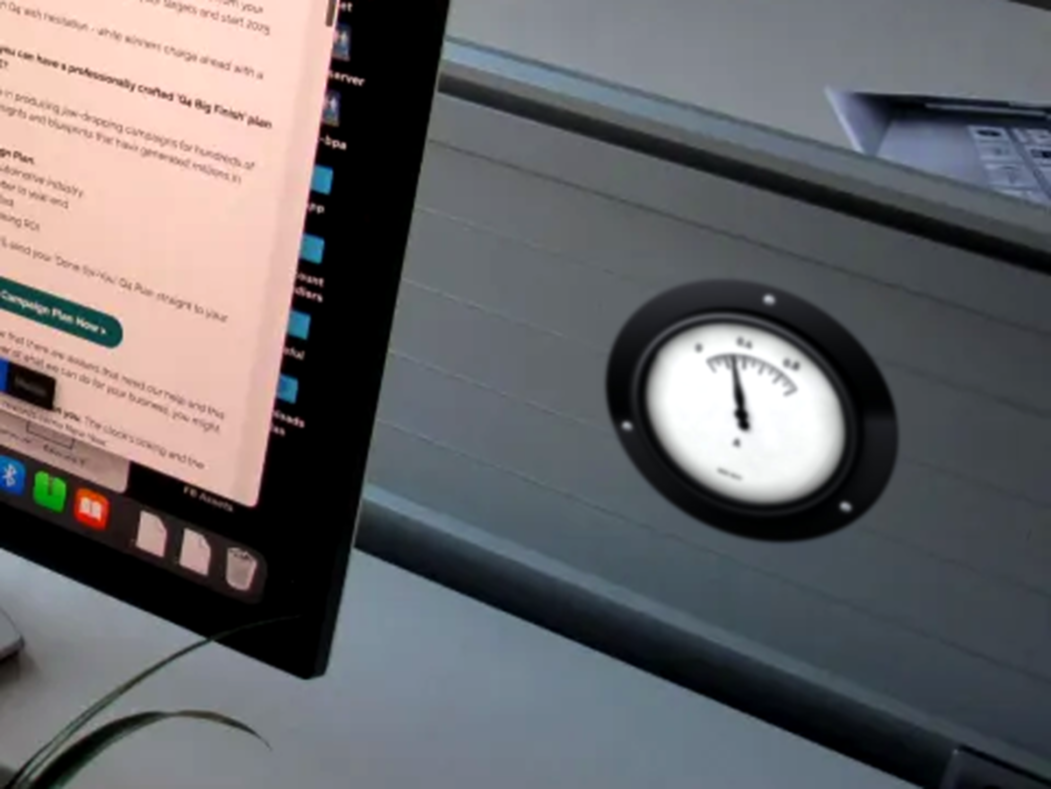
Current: A 0.3
